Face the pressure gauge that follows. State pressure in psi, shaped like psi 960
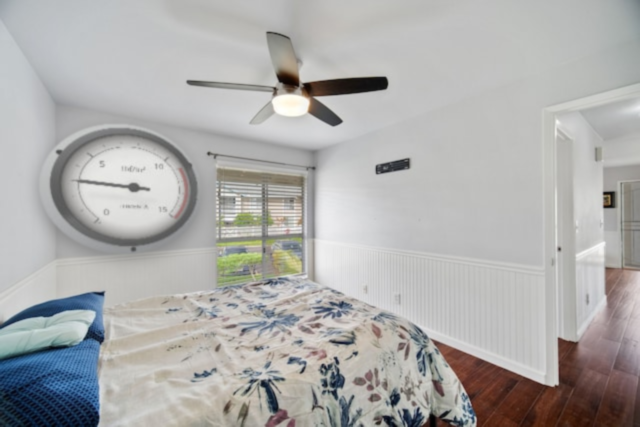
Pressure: psi 3
